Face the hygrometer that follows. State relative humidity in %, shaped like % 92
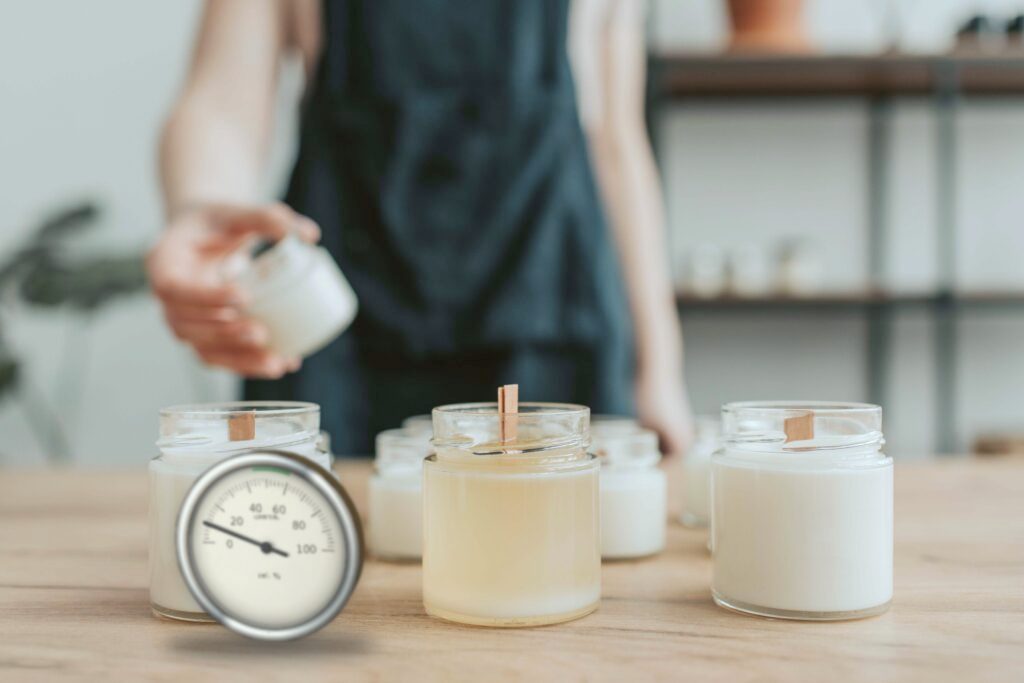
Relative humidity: % 10
